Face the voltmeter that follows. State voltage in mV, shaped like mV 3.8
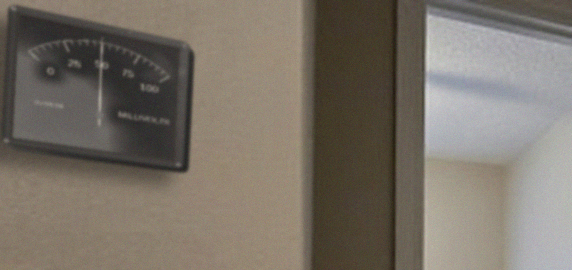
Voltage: mV 50
